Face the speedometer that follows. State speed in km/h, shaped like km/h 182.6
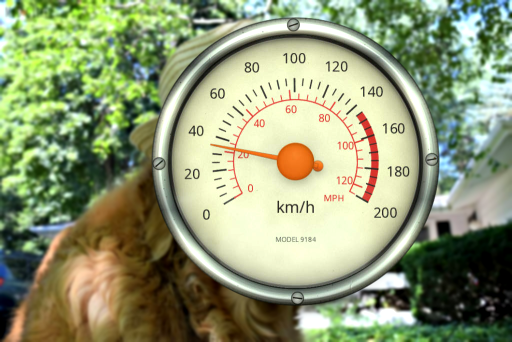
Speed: km/h 35
